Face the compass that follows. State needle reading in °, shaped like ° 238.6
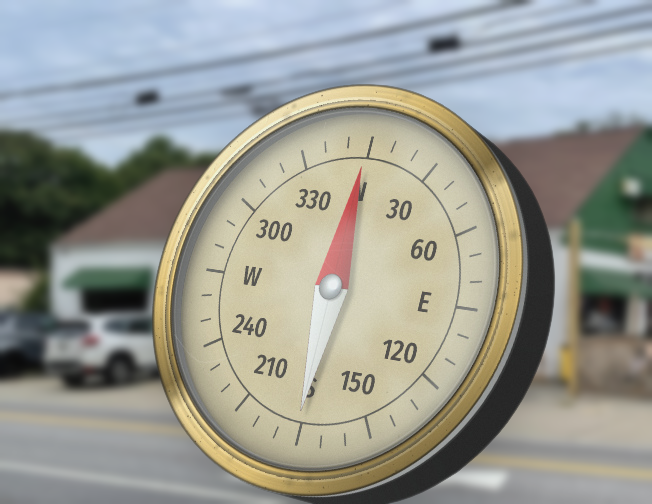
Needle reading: ° 0
